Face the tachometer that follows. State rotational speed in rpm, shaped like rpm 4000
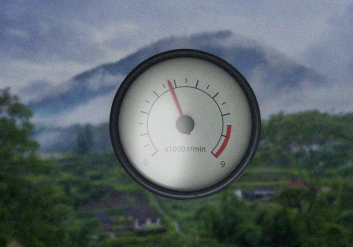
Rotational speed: rpm 3750
